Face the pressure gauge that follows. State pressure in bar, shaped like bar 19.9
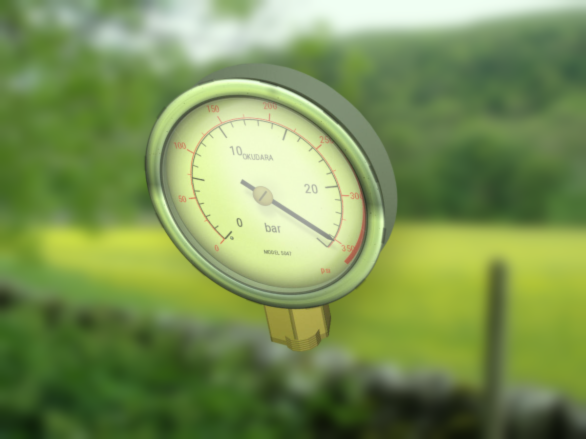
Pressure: bar 24
